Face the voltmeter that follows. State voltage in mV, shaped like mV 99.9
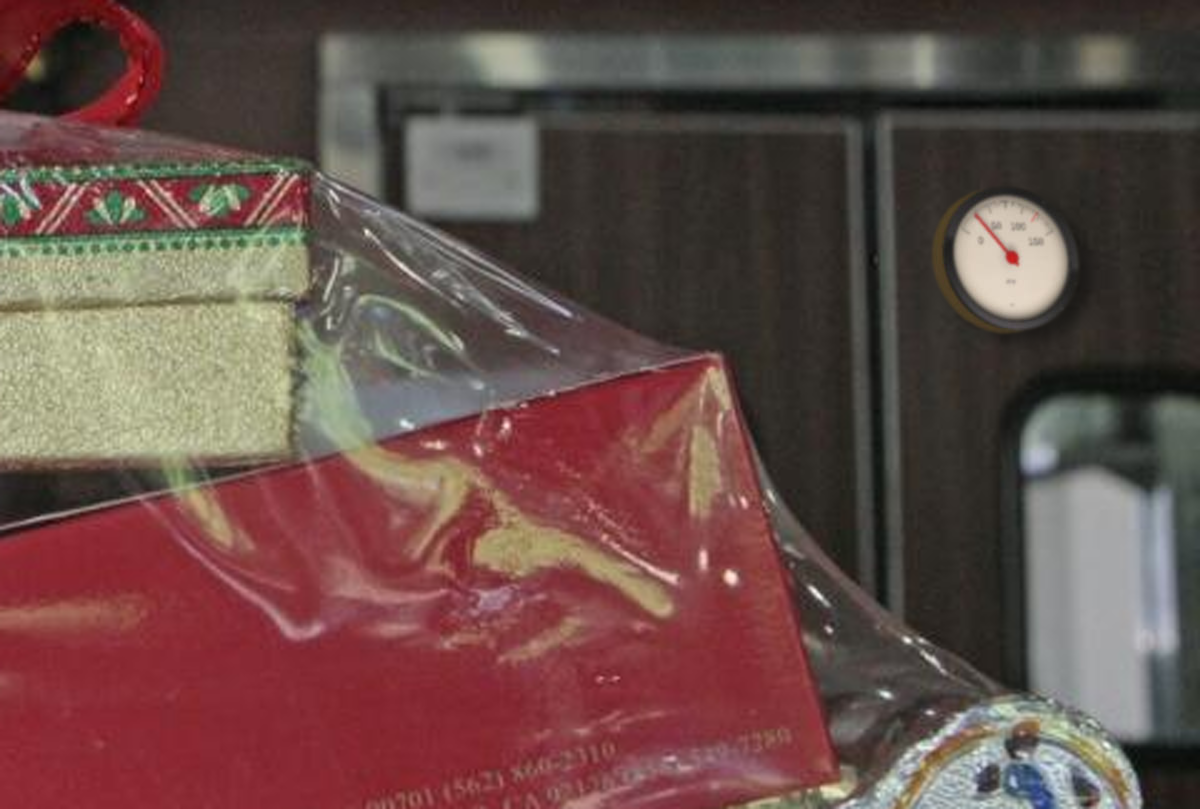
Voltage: mV 25
